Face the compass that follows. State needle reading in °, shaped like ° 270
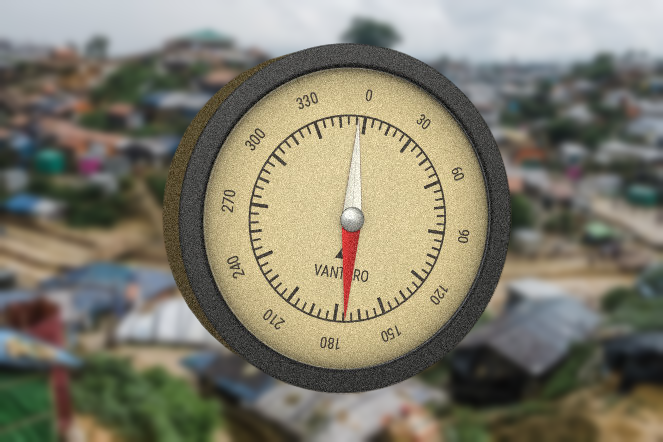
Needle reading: ° 175
